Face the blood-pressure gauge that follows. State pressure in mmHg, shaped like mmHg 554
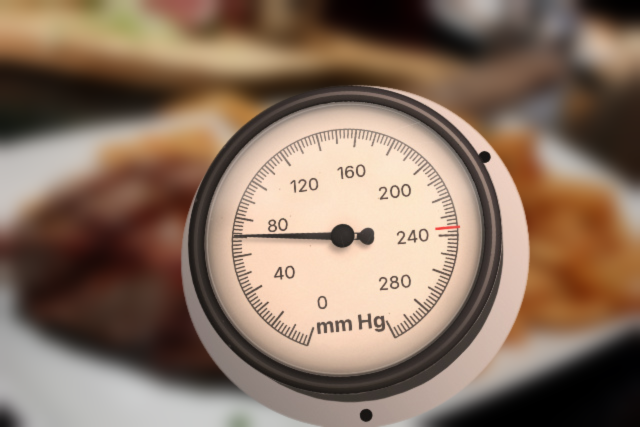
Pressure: mmHg 70
